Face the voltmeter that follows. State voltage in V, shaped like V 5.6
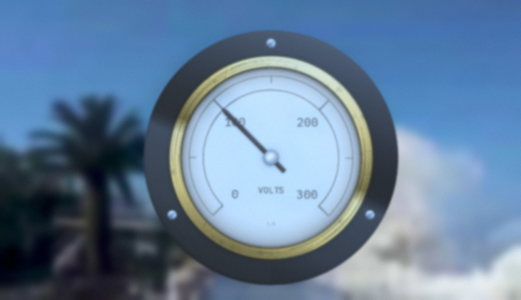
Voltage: V 100
